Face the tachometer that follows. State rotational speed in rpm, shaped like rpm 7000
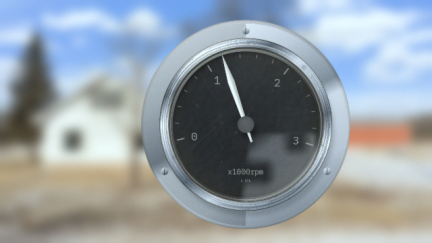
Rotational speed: rpm 1200
